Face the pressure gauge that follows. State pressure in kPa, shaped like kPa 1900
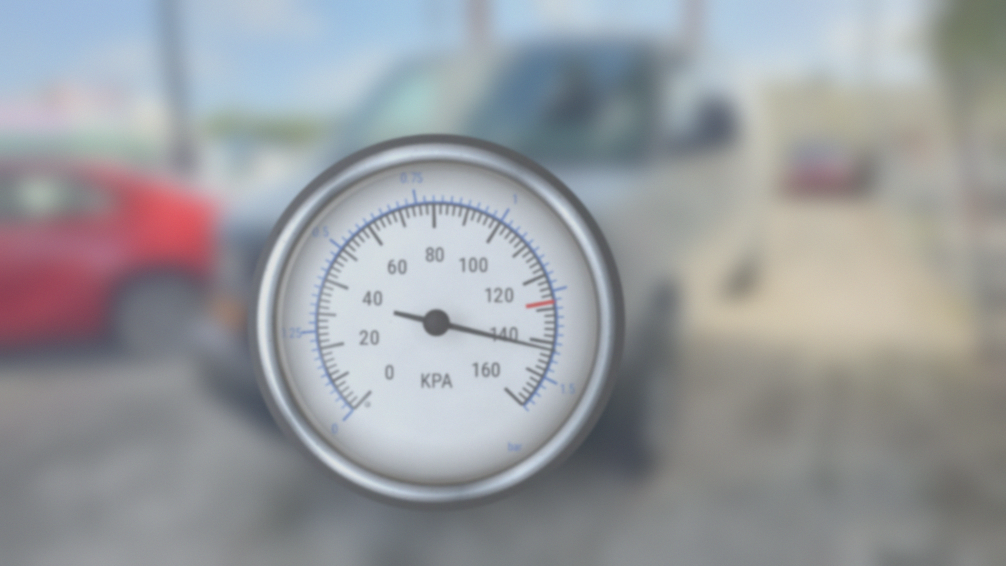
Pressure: kPa 142
